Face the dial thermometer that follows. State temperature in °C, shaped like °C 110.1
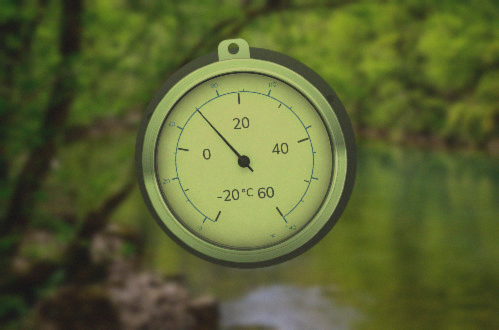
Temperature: °C 10
